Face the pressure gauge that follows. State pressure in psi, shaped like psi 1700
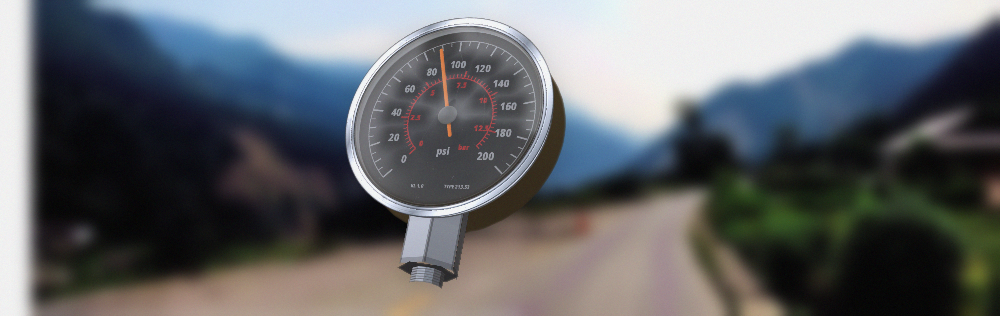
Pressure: psi 90
